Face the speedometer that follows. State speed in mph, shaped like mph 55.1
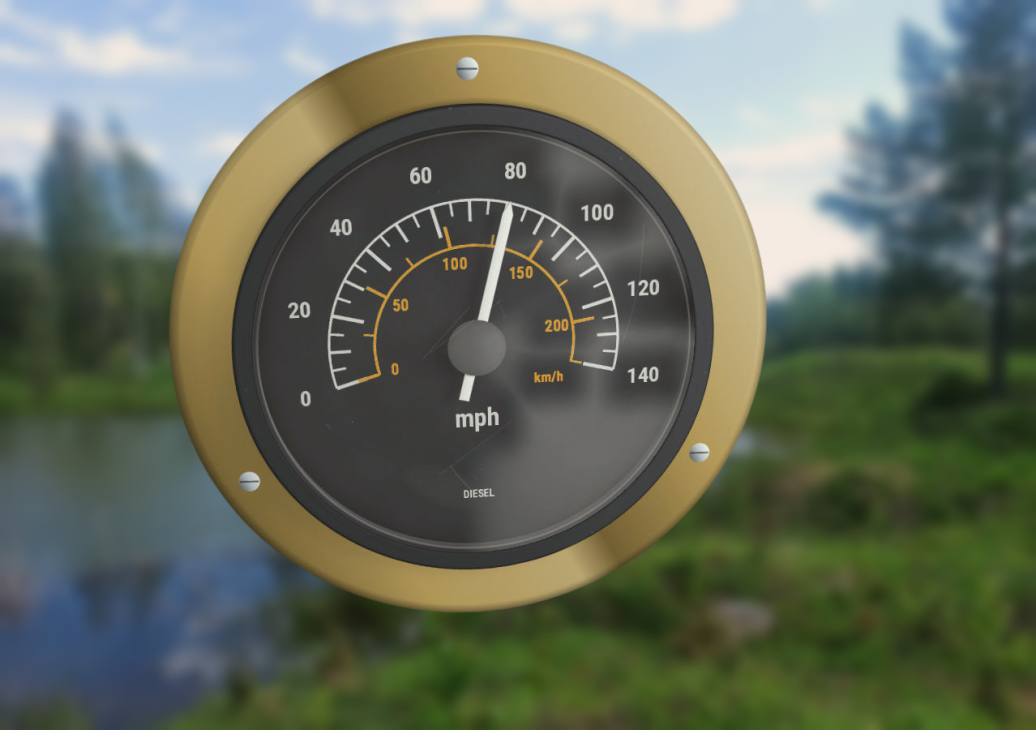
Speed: mph 80
